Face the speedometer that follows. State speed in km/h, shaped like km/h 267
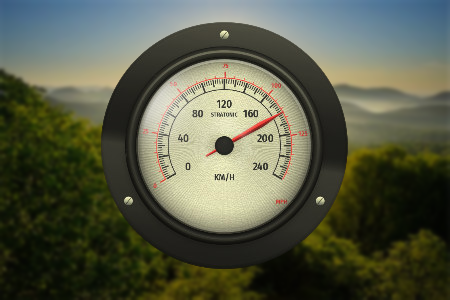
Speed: km/h 180
